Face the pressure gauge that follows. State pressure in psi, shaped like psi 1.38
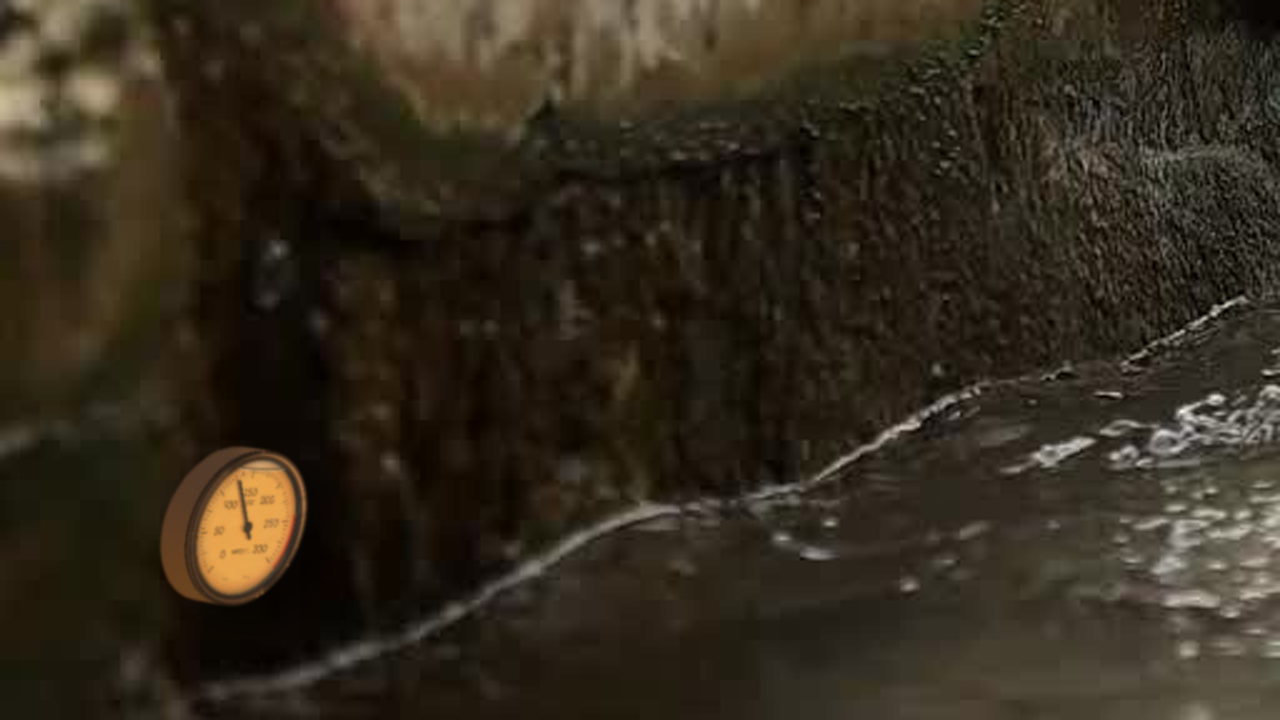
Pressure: psi 125
